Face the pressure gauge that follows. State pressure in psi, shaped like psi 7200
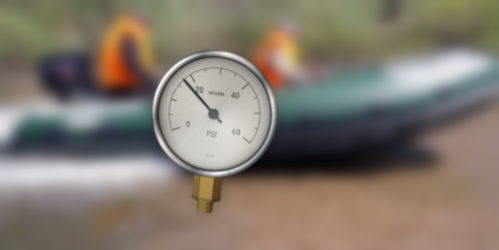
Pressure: psi 17.5
